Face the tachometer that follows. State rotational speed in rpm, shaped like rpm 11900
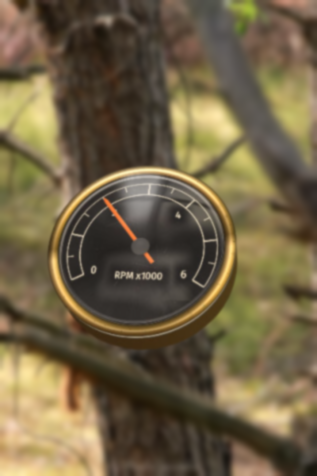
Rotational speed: rpm 2000
